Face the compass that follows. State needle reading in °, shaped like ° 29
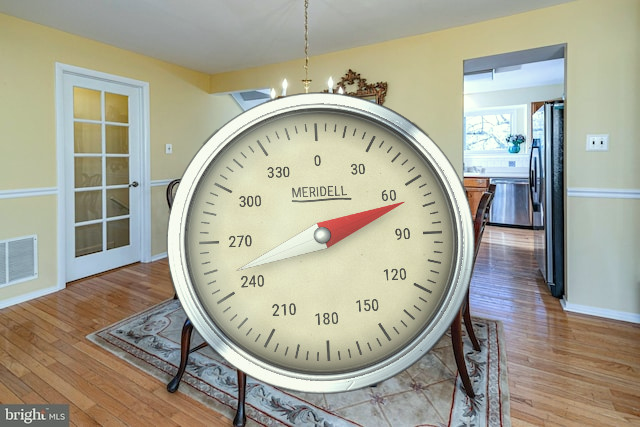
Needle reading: ° 70
